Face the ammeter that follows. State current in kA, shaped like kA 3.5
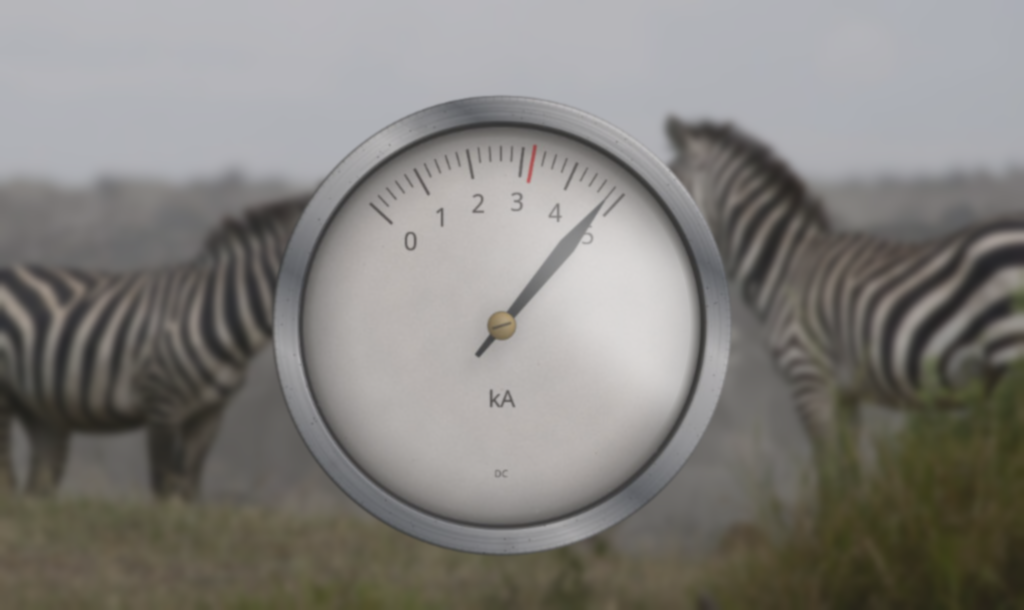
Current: kA 4.8
